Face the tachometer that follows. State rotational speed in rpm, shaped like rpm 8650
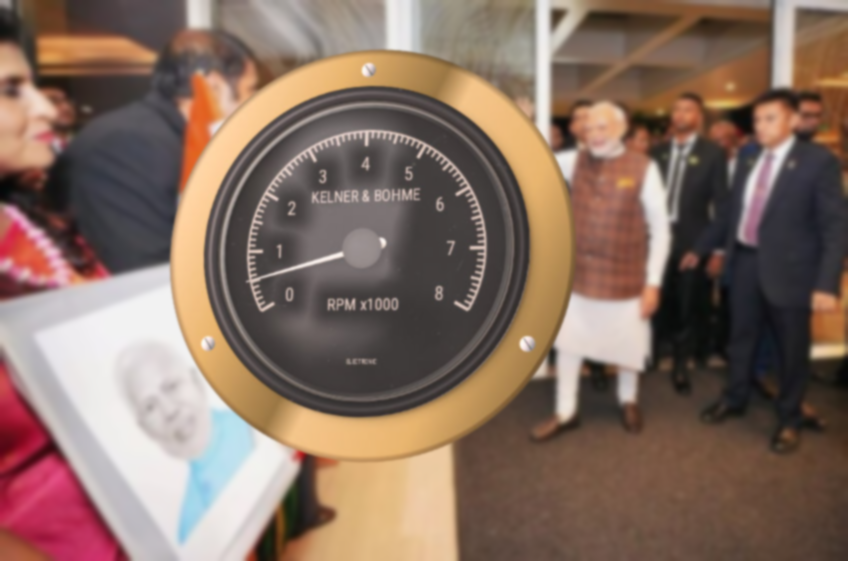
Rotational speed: rpm 500
